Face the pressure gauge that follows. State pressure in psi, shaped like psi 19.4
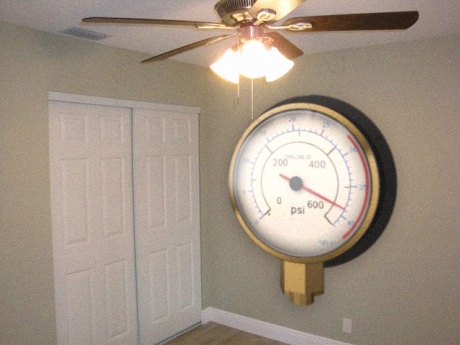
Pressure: psi 550
